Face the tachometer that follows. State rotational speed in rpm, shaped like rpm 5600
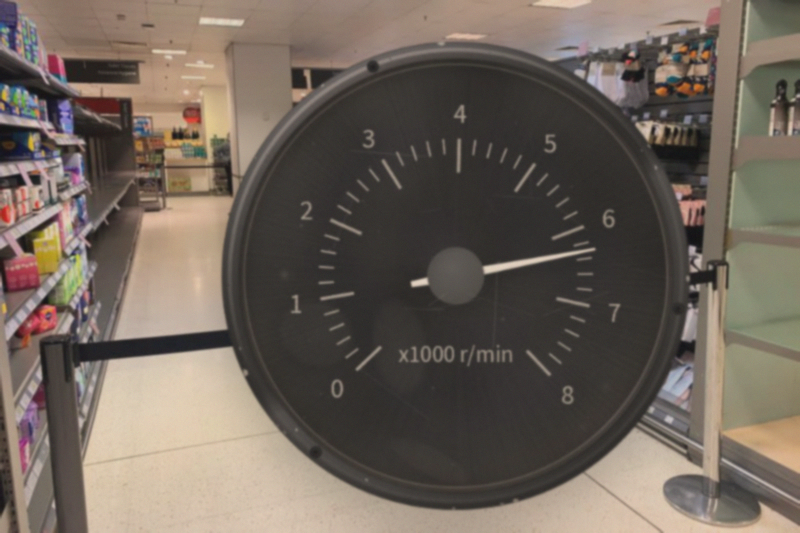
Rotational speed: rpm 6300
